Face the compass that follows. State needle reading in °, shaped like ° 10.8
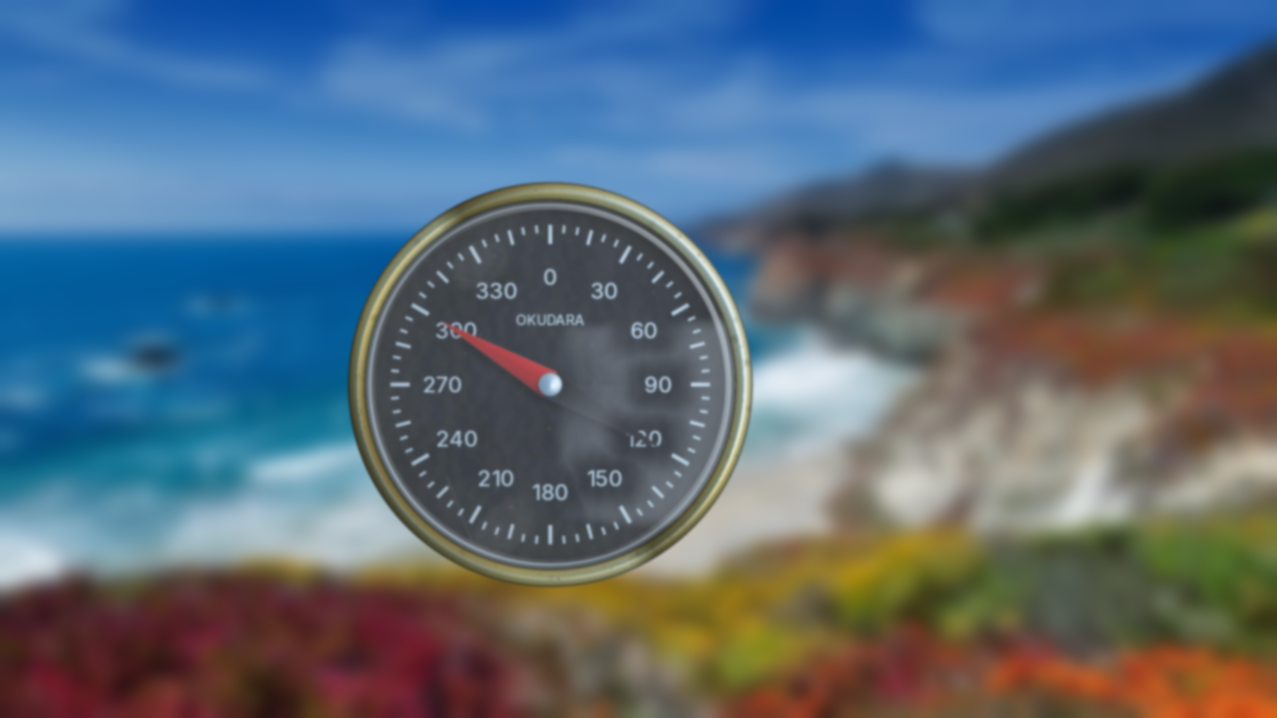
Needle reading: ° 300
